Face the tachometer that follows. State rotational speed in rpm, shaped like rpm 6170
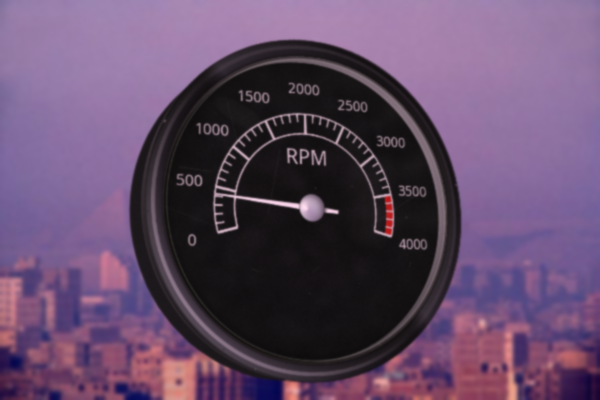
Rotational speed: rpm 400
